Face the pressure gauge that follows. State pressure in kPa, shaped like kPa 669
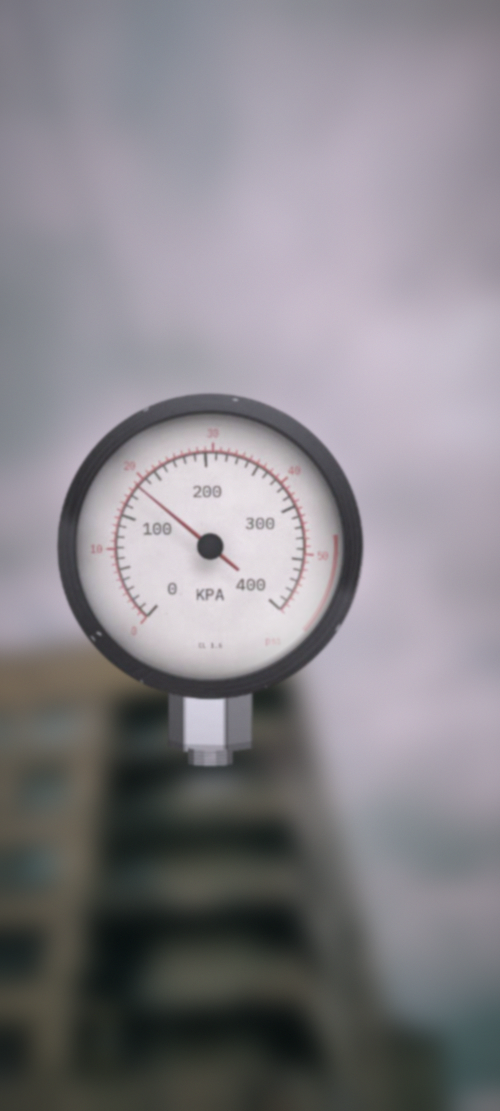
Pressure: kPa 130
